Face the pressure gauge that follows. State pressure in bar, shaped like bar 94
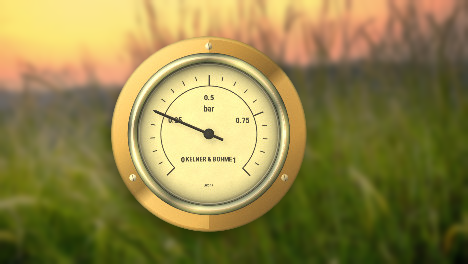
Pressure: bar 0.25
